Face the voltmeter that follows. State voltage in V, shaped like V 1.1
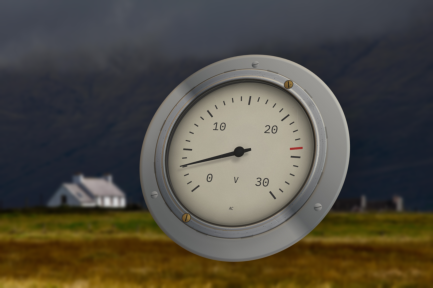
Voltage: V 3
